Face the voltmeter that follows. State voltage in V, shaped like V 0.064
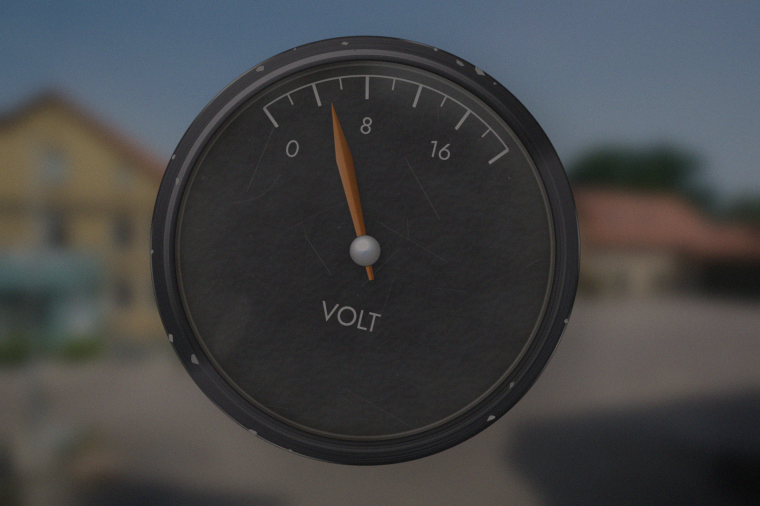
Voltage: V 5
